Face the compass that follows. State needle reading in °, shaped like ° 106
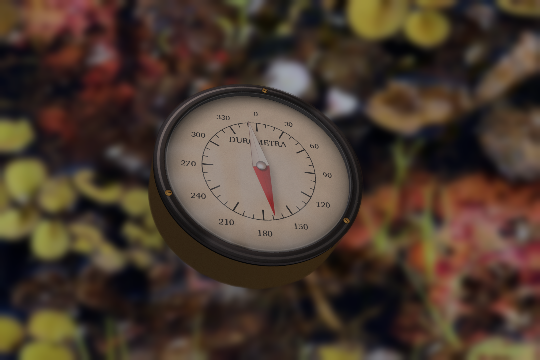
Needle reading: ° 170
